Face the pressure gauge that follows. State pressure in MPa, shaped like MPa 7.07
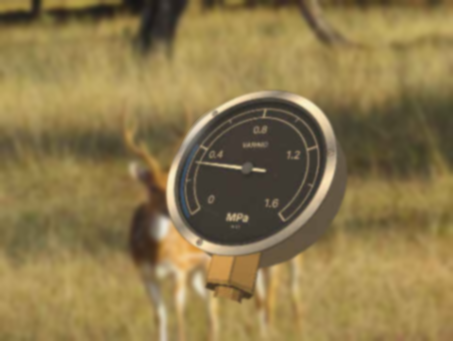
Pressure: MPa 0.3
